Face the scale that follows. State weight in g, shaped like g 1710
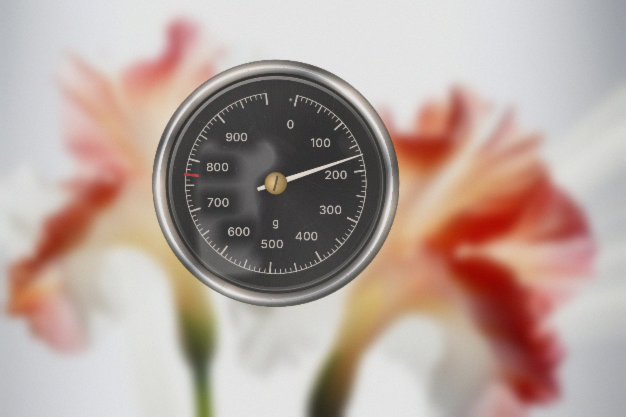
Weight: g 170
